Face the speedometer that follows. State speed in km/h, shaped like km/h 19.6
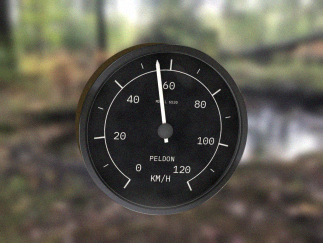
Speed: km/h 55
